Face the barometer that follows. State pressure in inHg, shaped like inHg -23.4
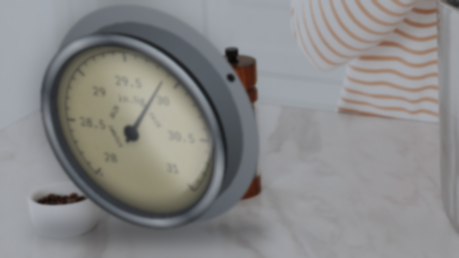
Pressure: inHg 29.9
